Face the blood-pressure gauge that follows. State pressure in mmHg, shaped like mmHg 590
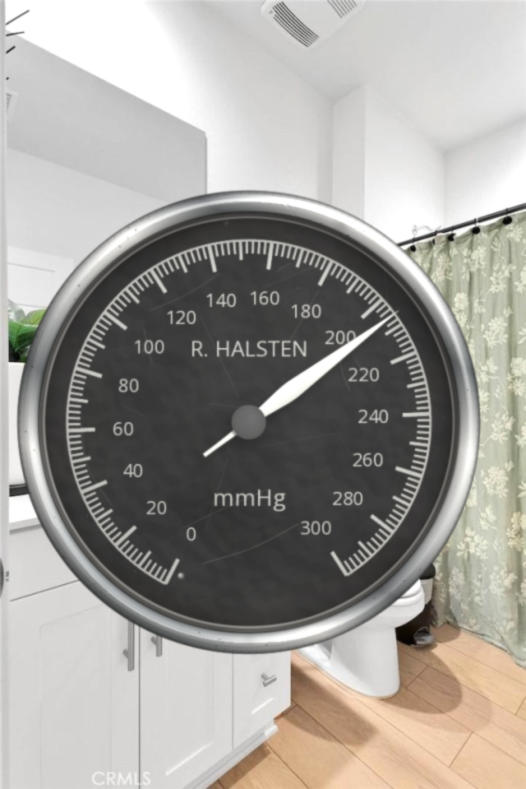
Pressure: mmHg 206
